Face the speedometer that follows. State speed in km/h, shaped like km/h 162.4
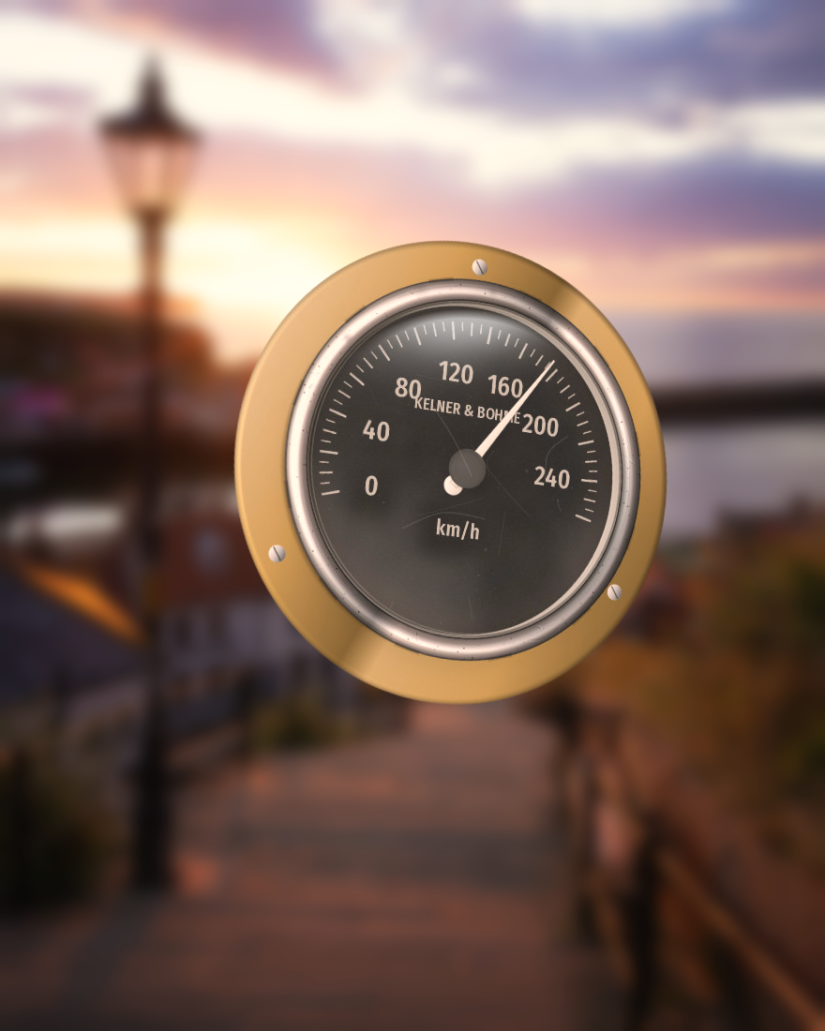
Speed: km/h 175
